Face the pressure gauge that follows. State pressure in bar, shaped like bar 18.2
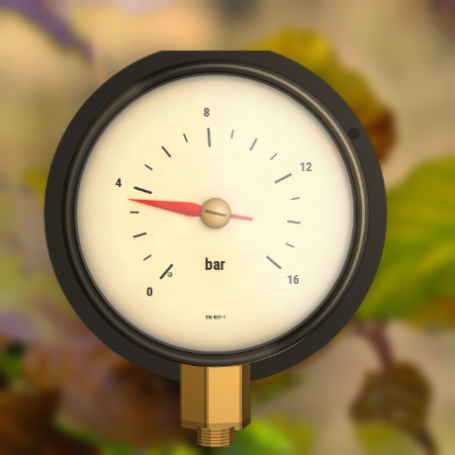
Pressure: bar 3.5
